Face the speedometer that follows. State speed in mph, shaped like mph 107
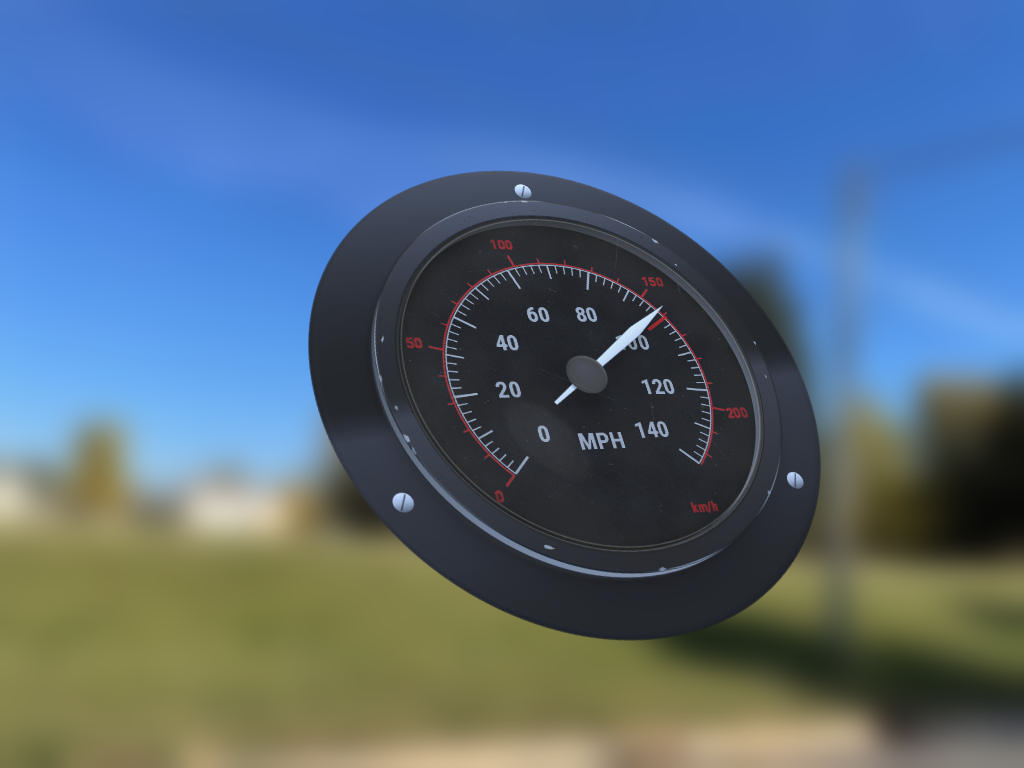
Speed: mph 98
